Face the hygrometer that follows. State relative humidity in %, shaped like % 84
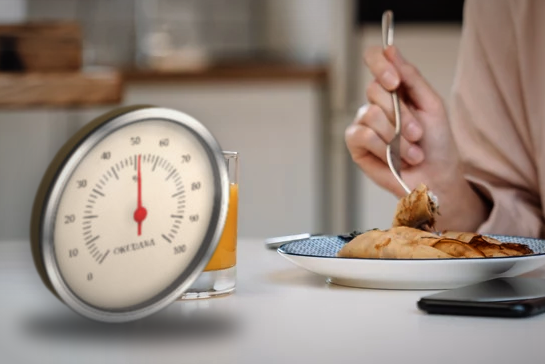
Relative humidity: % 50
